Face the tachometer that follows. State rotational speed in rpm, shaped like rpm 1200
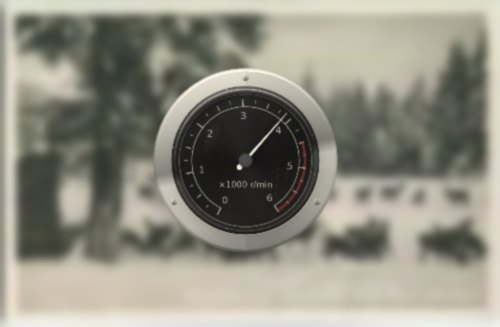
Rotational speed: rpm 3875
